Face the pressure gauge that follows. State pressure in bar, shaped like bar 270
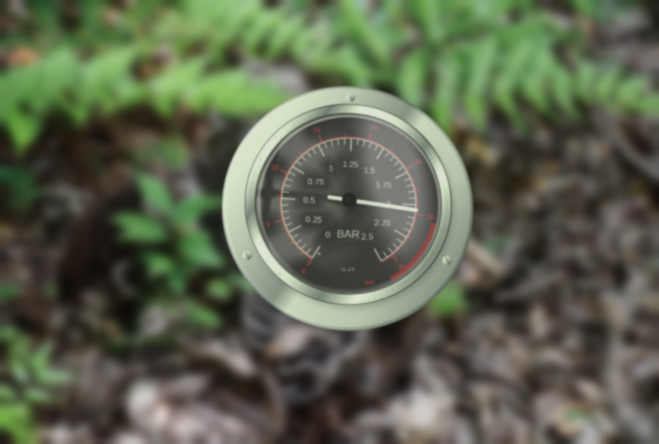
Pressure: bar 2.05
